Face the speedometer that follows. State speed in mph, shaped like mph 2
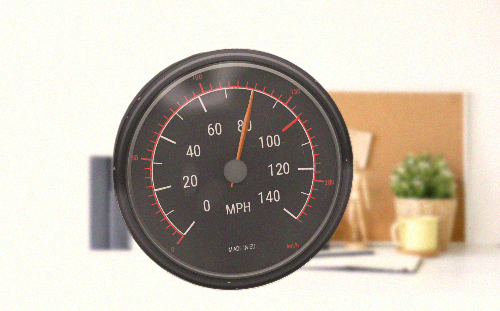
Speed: mph 80
